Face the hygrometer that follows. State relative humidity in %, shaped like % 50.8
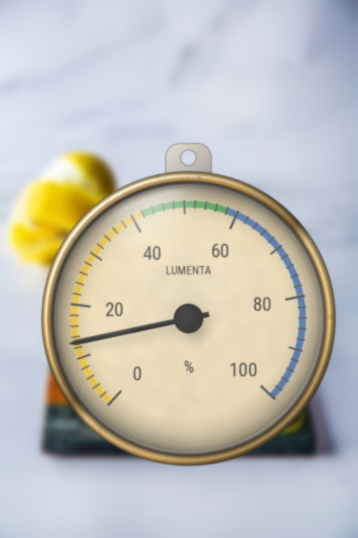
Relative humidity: % 13
